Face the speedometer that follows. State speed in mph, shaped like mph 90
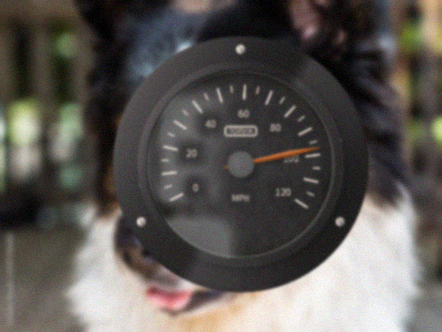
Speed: mph 97.5
